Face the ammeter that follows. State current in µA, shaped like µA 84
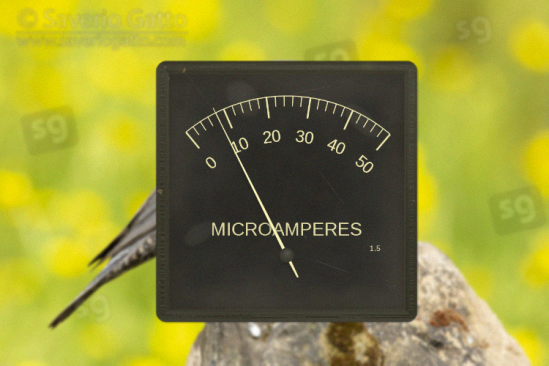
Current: µA 8
